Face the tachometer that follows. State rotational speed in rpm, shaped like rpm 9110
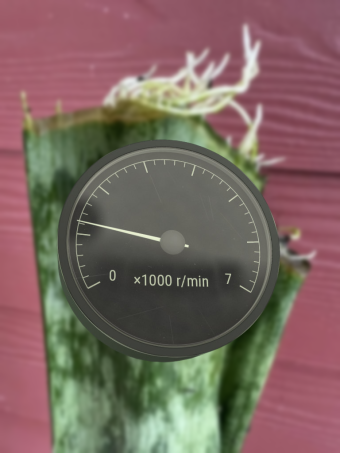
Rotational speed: rpm 1200
